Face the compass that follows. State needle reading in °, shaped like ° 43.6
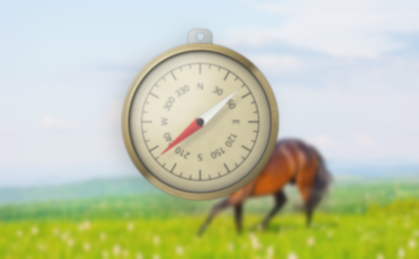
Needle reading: ° 230
